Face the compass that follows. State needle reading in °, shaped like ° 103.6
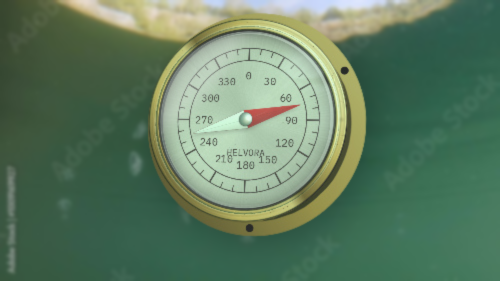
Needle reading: ° 75
